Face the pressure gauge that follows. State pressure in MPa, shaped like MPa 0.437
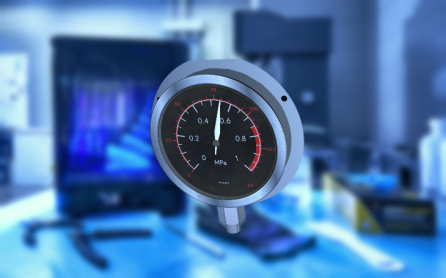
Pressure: MPa 0.55
